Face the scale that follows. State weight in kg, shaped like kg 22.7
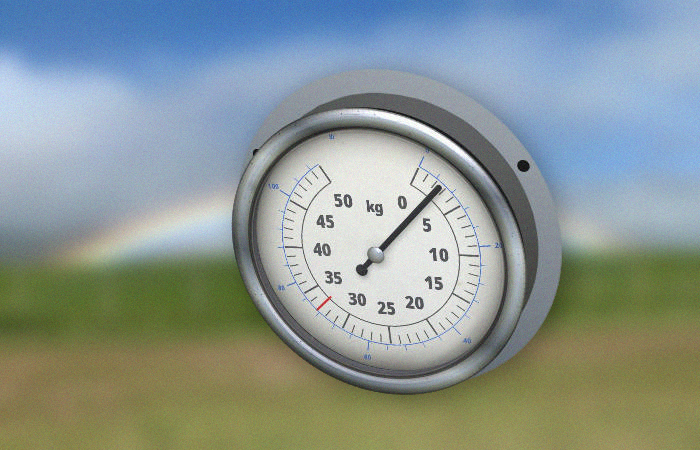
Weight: kg 2.5
